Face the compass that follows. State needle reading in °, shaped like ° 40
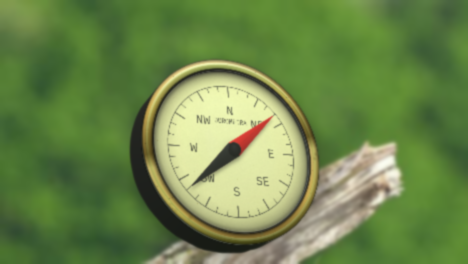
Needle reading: ° 50
